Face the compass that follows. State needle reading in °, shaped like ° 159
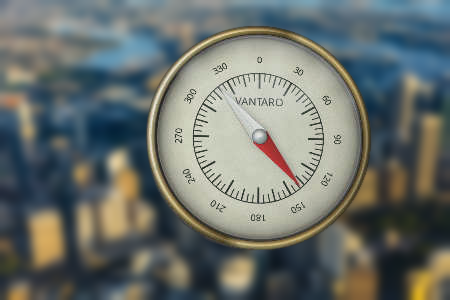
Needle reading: ° 140
